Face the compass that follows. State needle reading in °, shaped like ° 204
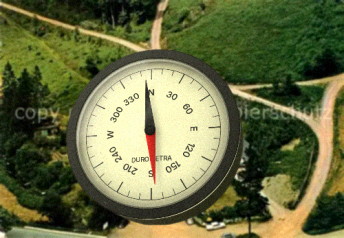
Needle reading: ° 175
